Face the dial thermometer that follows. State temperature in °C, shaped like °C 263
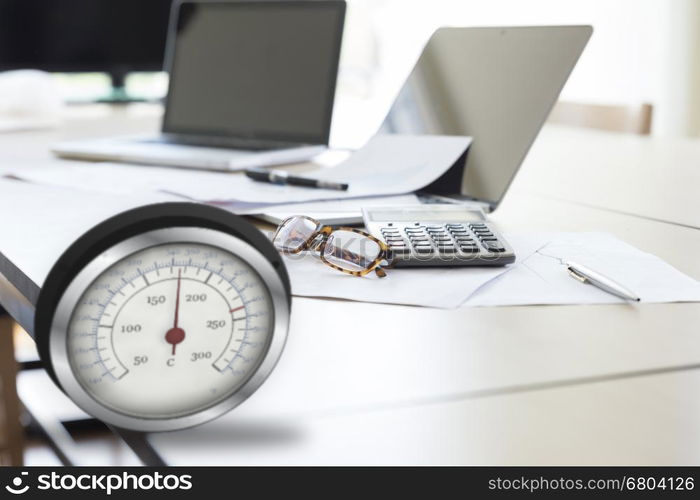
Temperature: °C 175
